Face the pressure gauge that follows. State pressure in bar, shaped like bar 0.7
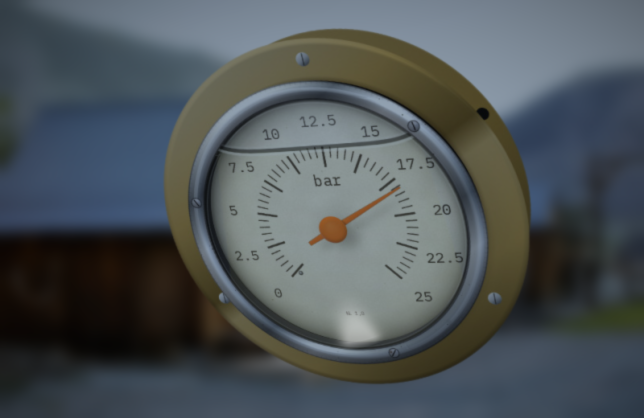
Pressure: bar 18
